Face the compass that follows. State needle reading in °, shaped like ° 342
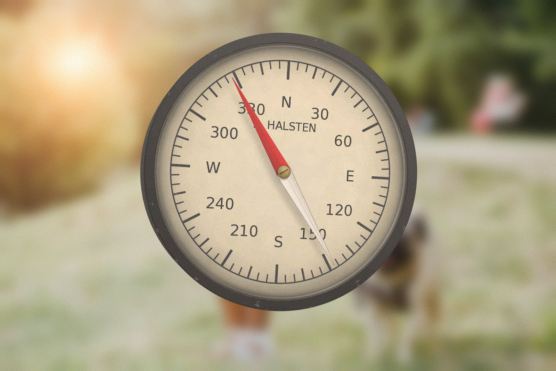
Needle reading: ° 327.5
